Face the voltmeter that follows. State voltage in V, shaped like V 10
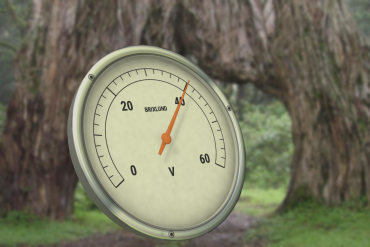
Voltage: V 40
